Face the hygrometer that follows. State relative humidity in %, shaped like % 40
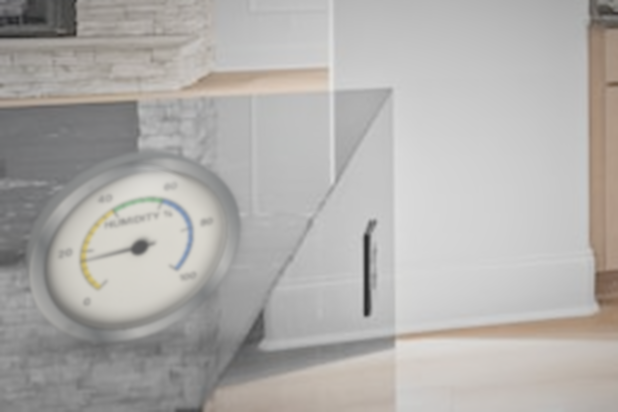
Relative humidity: % 16
